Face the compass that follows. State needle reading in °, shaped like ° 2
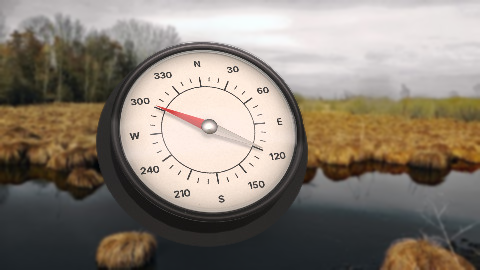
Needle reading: ° 300
